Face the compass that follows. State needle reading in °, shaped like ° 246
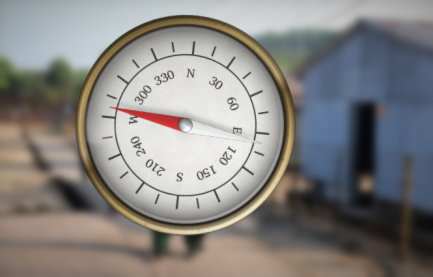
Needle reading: ° 277.5
